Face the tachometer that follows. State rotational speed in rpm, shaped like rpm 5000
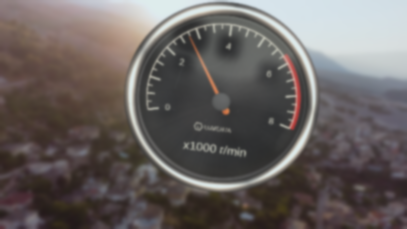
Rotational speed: rpm 2750
